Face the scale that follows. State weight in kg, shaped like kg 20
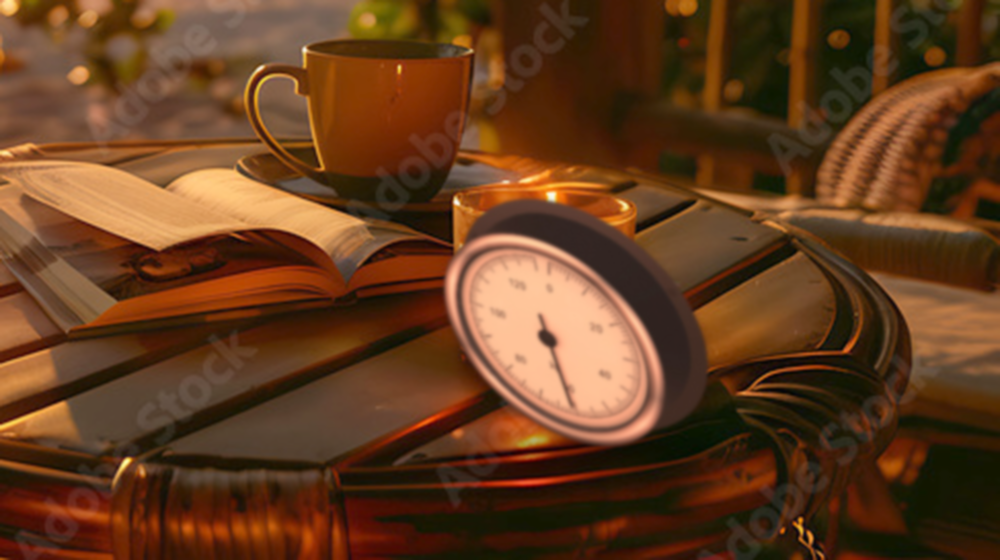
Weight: kg 60
